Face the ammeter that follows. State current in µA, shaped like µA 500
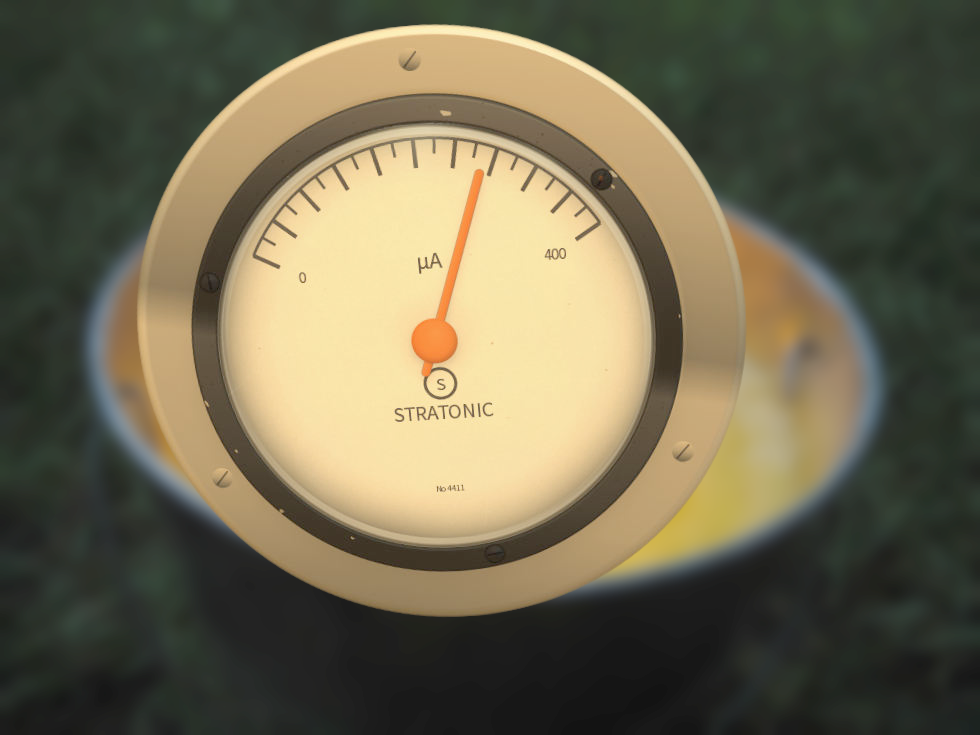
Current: µA 270
